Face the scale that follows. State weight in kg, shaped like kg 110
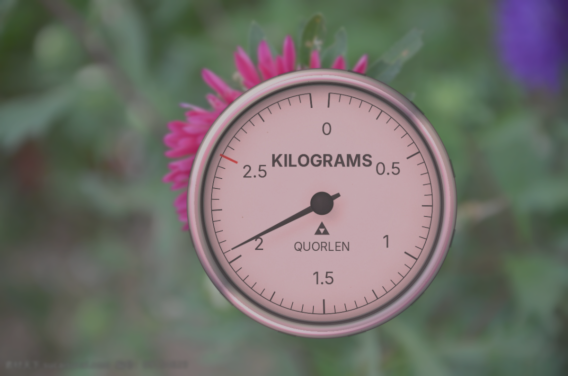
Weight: kg 2.05
